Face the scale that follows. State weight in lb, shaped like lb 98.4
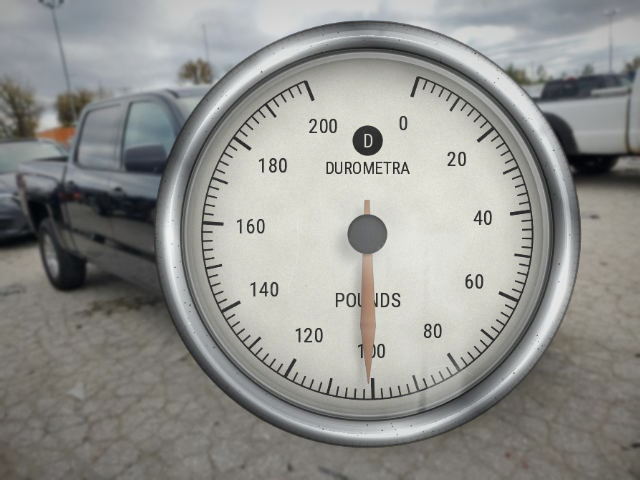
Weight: lb 101
